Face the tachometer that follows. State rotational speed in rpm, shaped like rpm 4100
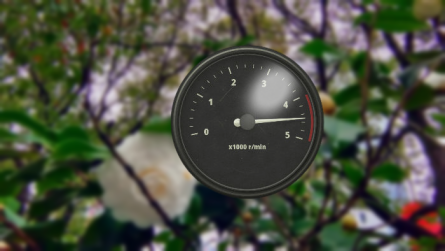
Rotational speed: rpm 4500
